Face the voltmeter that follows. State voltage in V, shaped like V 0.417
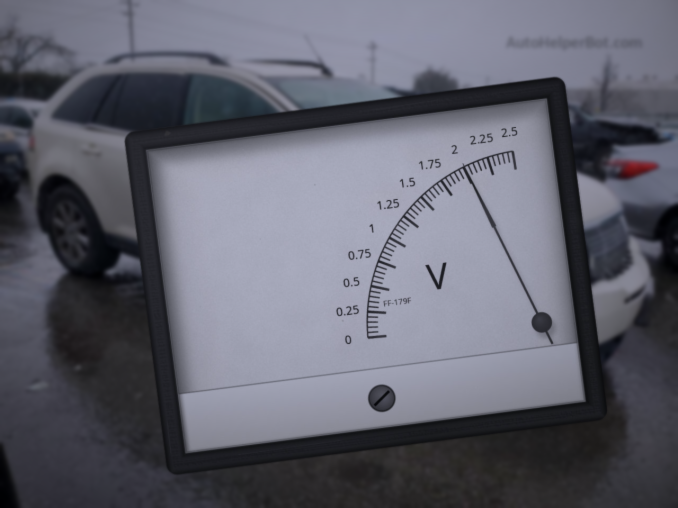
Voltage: V 2
